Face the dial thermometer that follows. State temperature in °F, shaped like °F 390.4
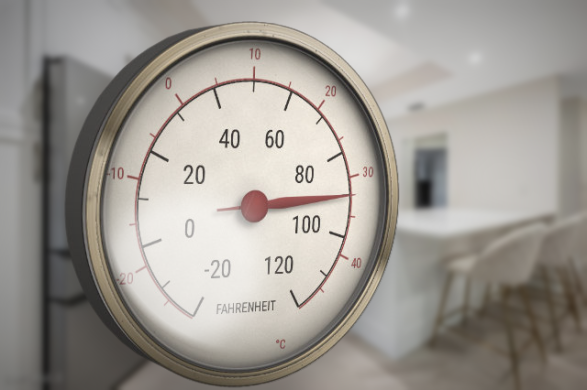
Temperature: °F 90
